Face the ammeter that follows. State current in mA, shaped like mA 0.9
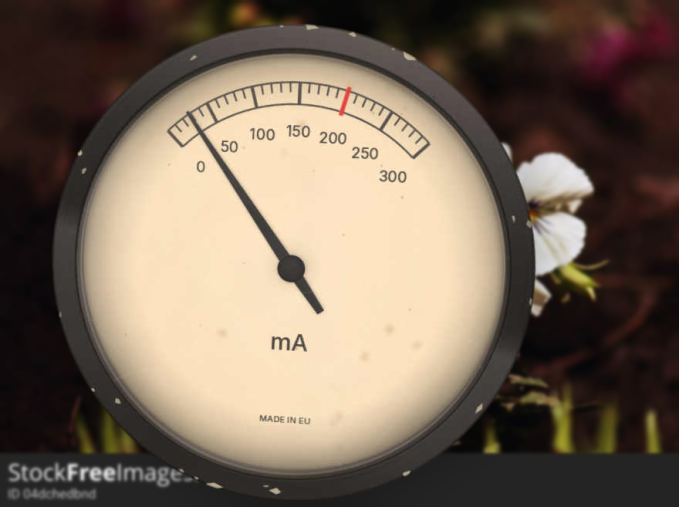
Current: mA 30
